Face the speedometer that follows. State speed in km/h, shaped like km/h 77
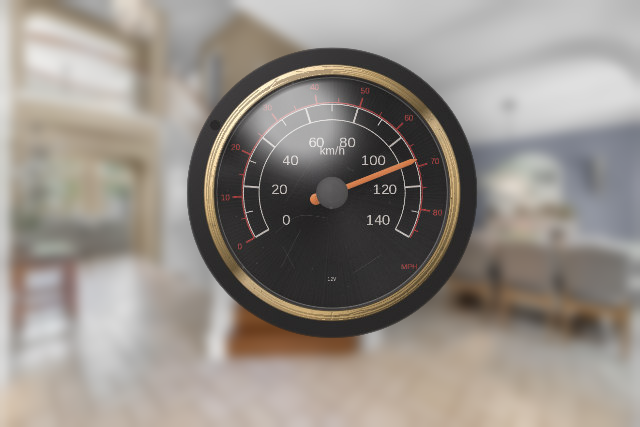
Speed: km/h 110
